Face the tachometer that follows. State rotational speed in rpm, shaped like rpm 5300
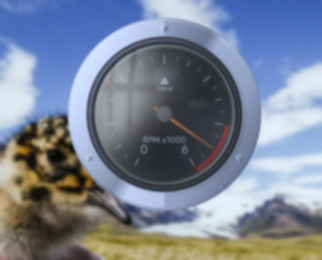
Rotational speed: rpm 5500
